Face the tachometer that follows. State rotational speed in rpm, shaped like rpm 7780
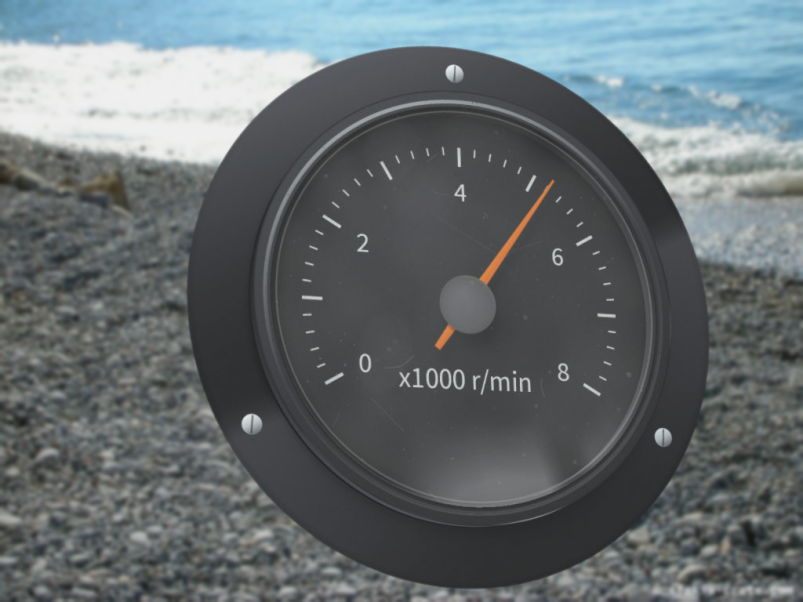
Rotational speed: rpm 5200
